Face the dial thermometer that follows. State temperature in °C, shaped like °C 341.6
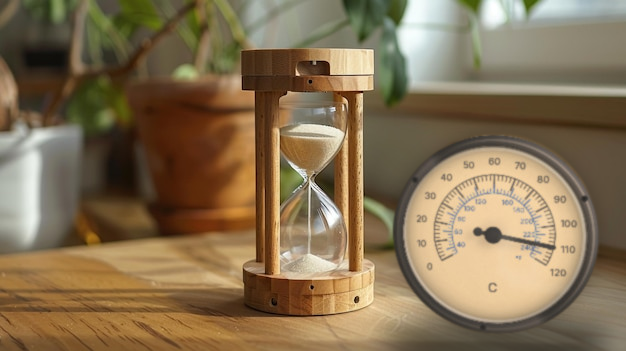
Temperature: °C 110
